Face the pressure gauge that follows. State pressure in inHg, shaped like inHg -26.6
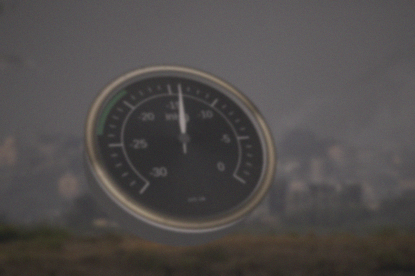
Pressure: inHg -14
